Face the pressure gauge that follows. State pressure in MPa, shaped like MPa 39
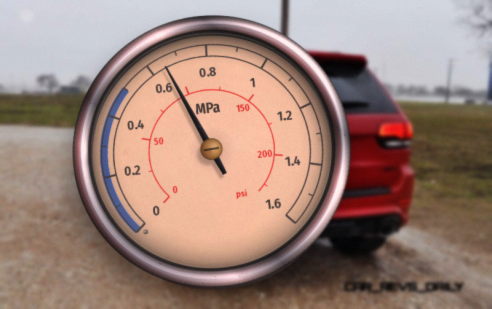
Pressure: MPa 0.65
